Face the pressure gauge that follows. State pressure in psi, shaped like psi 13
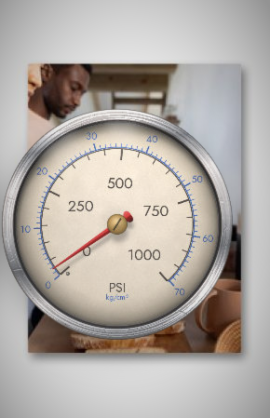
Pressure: psi 25
